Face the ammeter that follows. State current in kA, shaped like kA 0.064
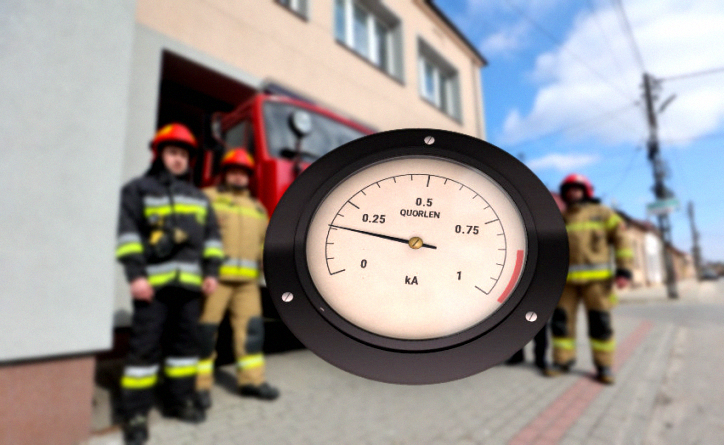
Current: kA 0.15
